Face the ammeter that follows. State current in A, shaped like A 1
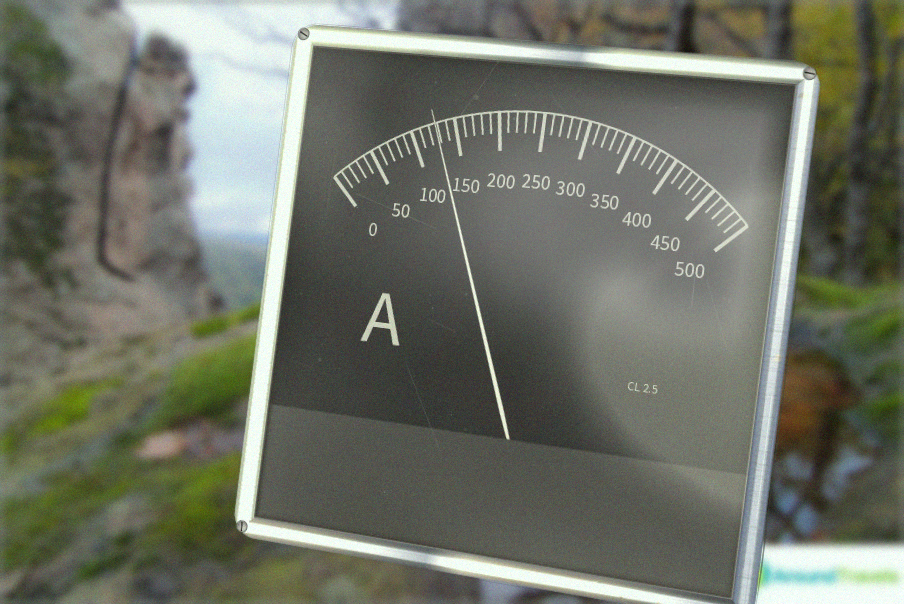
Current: A 130
